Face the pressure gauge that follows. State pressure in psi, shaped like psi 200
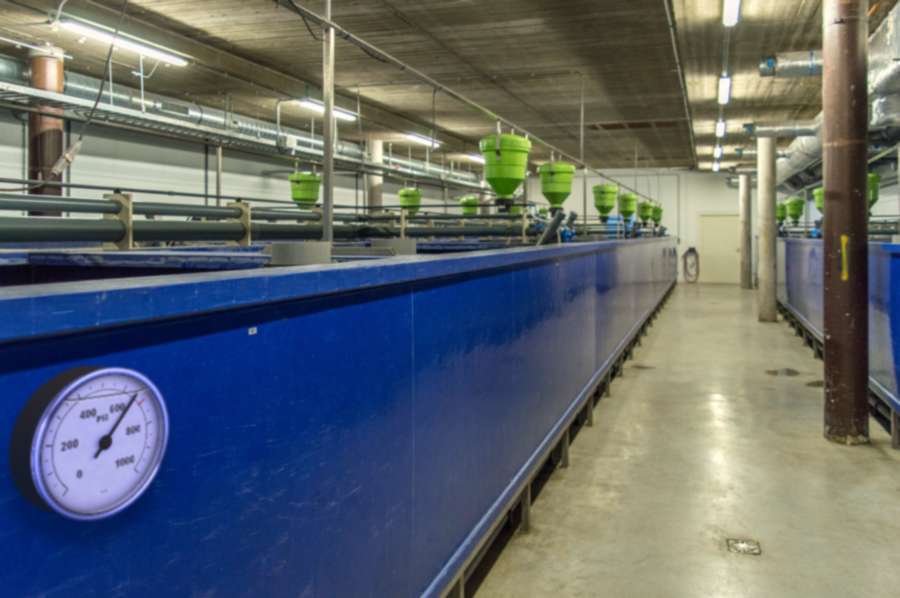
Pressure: psi 650
